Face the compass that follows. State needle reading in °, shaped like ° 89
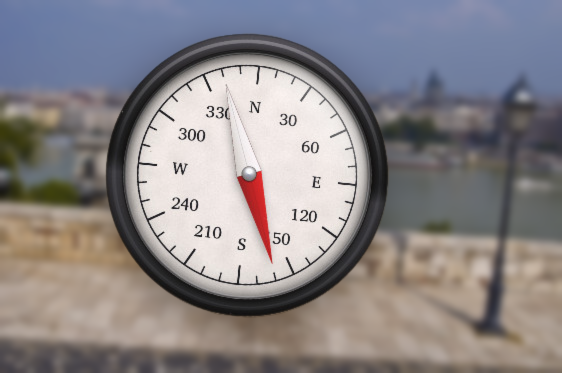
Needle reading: ° 160
